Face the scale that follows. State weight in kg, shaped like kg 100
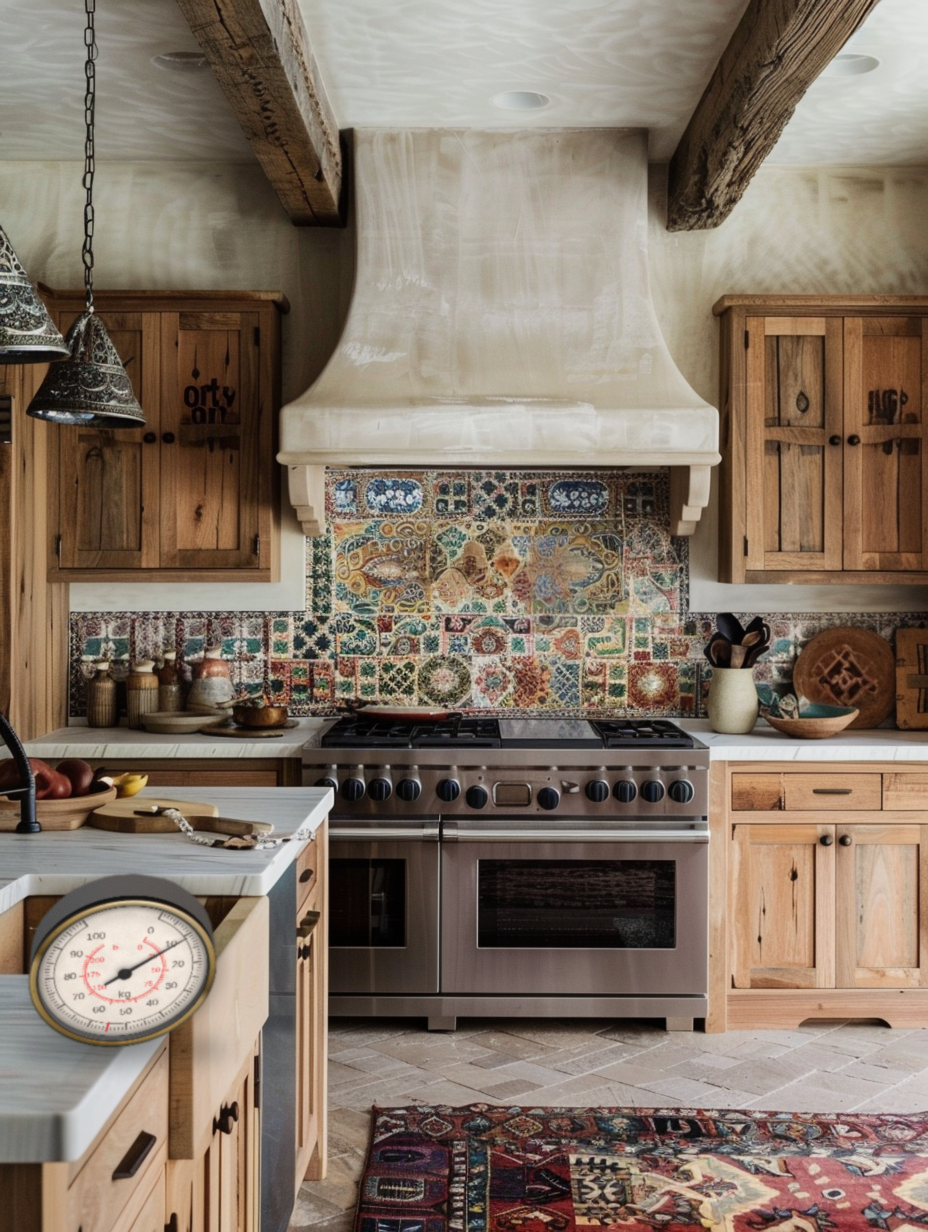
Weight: kg 10
